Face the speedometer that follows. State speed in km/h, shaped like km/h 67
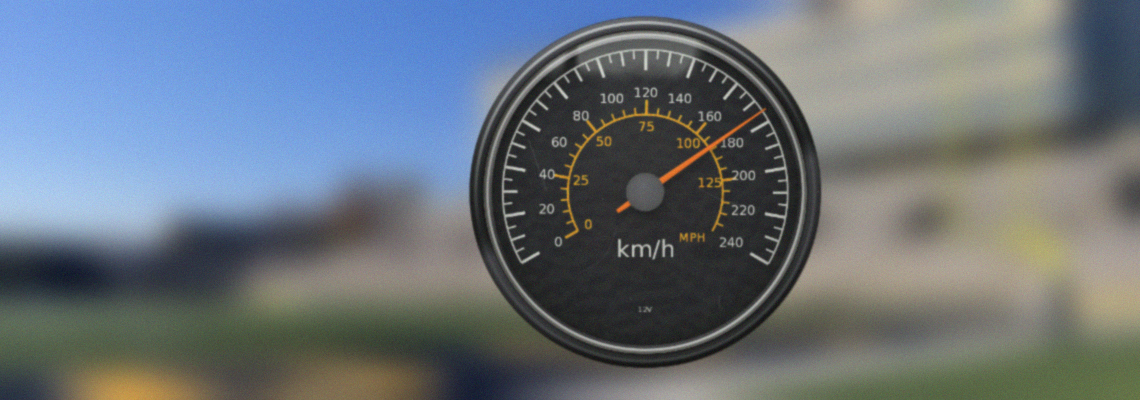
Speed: km/h 175
